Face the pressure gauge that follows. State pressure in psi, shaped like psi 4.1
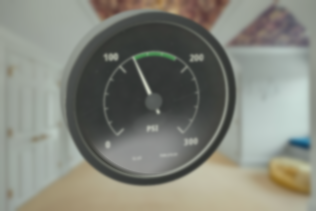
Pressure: psi 120
